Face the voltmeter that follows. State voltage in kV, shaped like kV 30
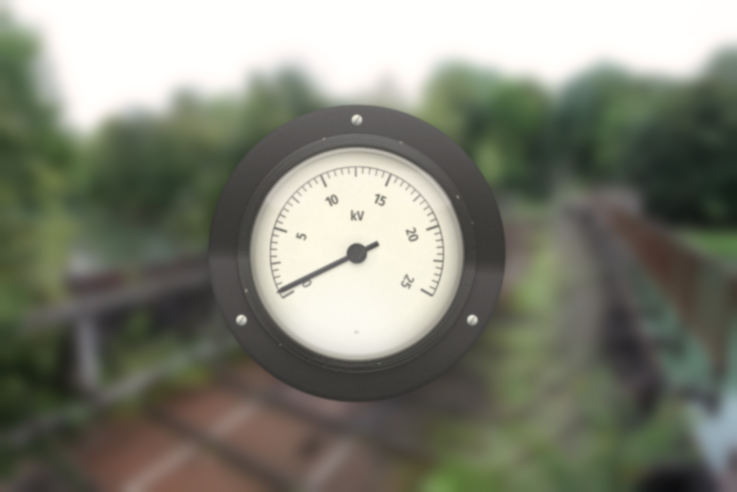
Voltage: kV 0.5
